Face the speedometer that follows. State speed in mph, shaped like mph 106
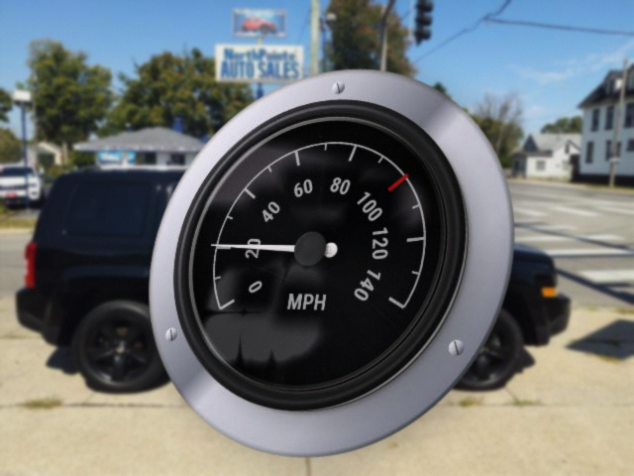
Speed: mph 20
